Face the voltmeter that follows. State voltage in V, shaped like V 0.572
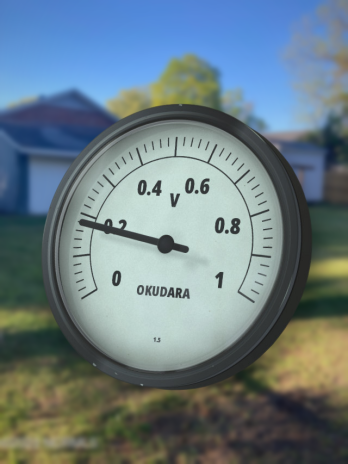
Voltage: V 0.18
